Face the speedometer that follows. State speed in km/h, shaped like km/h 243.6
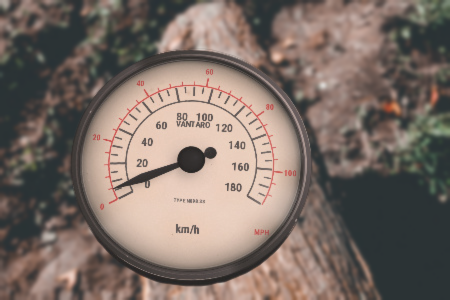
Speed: km/h 5
